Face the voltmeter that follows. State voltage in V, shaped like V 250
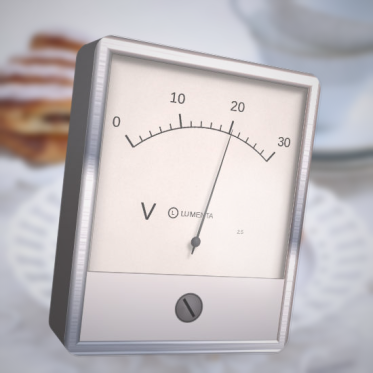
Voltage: V 20
